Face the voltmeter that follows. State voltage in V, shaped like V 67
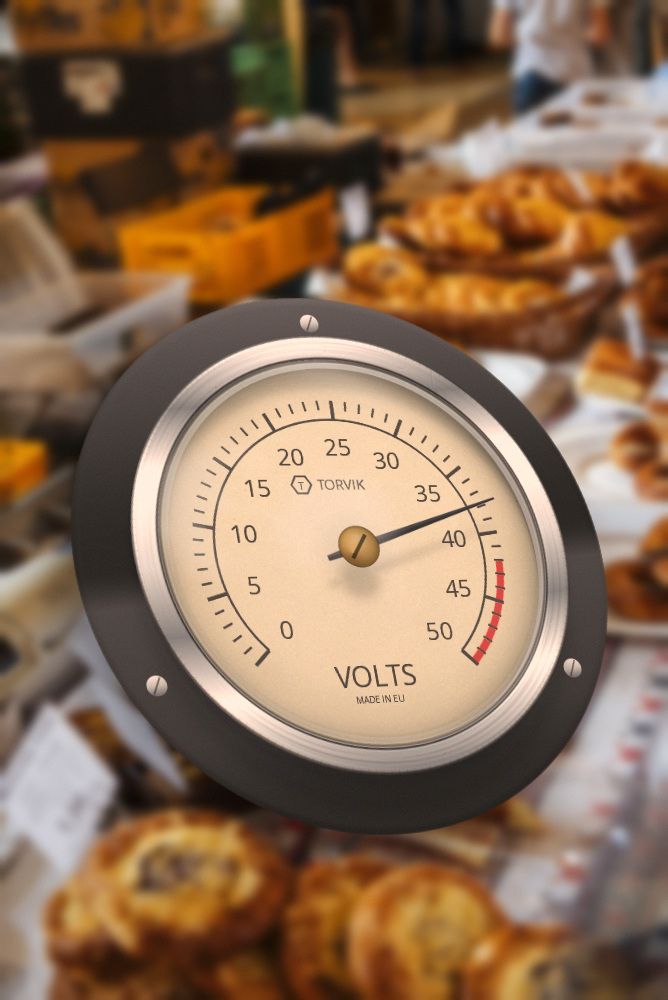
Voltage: V 38
